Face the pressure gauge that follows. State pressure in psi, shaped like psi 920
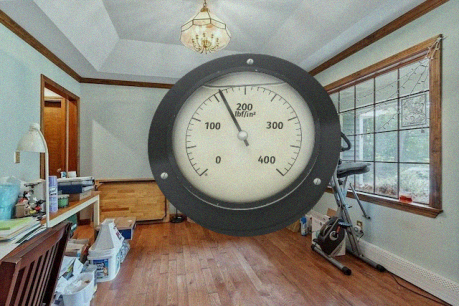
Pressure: psi 160
